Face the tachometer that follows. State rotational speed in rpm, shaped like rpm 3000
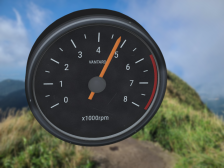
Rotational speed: rpm 4750
